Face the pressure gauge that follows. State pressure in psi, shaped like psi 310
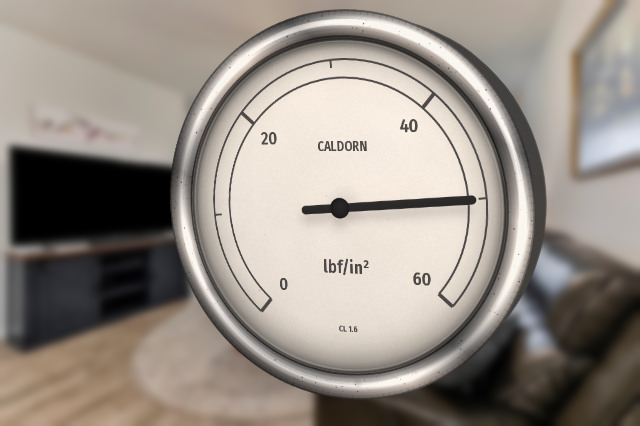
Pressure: psi 50
